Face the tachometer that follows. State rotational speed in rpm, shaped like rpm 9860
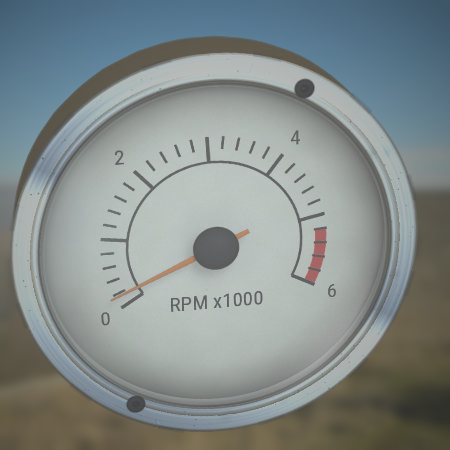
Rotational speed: rpm 200
